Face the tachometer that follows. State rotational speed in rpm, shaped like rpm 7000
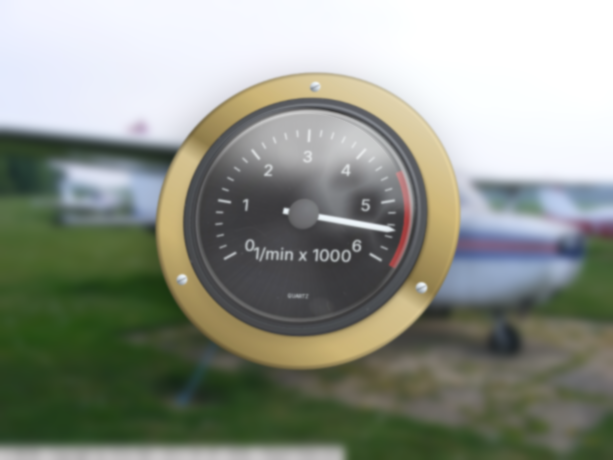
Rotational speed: rpm 5500
